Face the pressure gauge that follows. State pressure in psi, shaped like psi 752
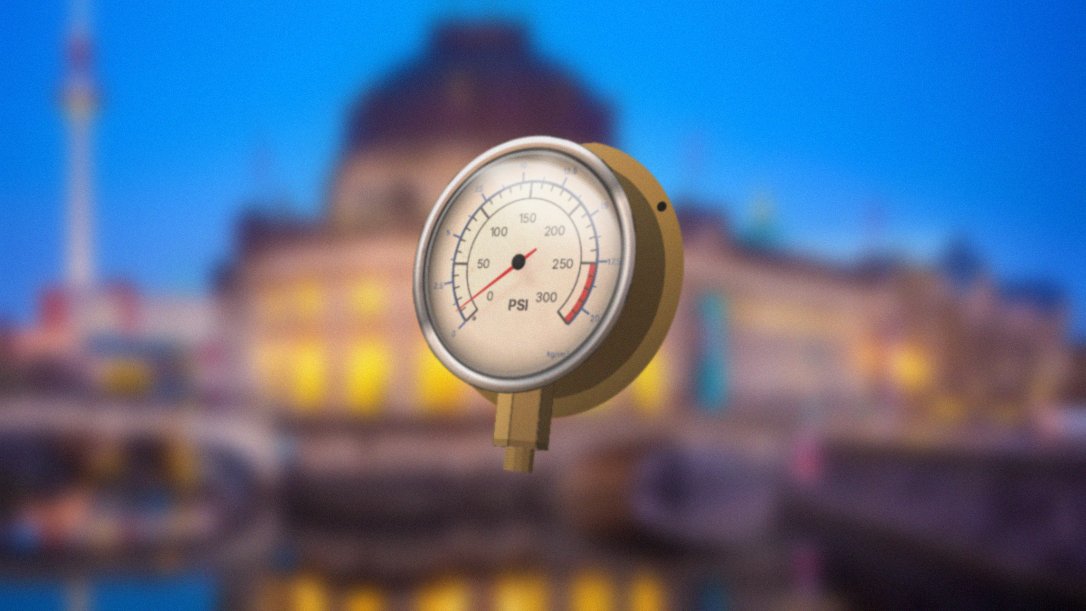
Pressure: psi 10
